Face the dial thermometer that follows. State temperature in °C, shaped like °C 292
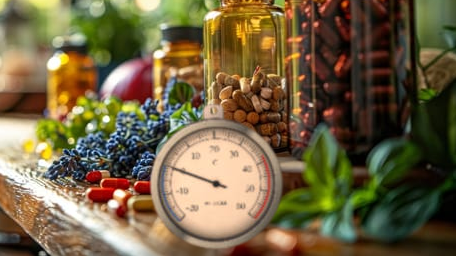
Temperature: °C 0
